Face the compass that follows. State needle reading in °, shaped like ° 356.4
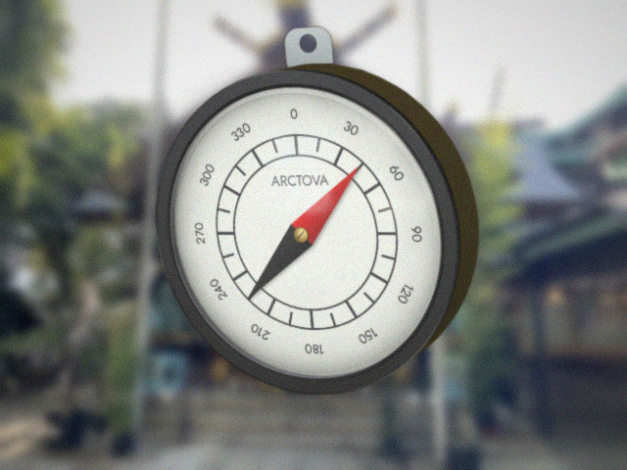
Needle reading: ° 45
